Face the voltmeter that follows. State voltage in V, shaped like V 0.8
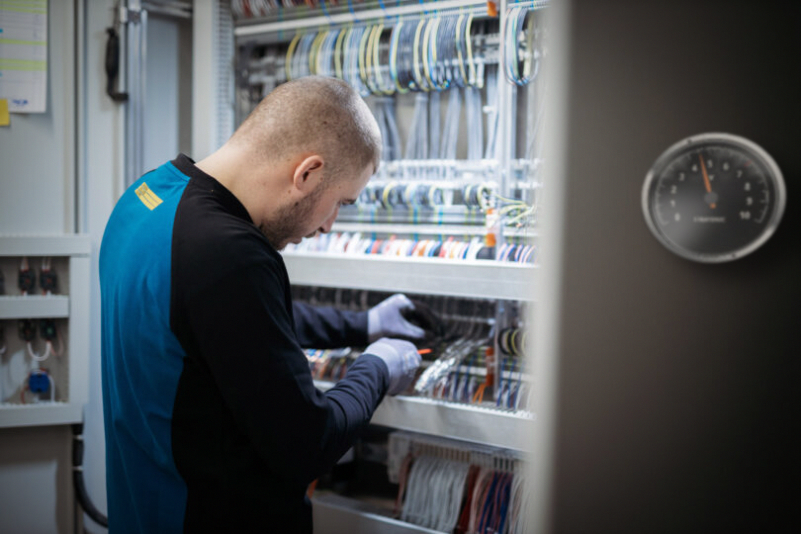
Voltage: V 4.5
